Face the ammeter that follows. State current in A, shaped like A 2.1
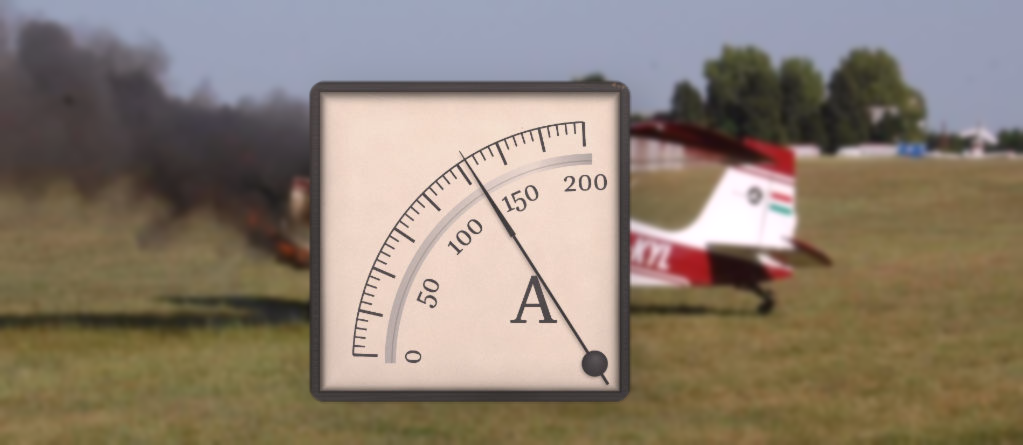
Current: A 130
